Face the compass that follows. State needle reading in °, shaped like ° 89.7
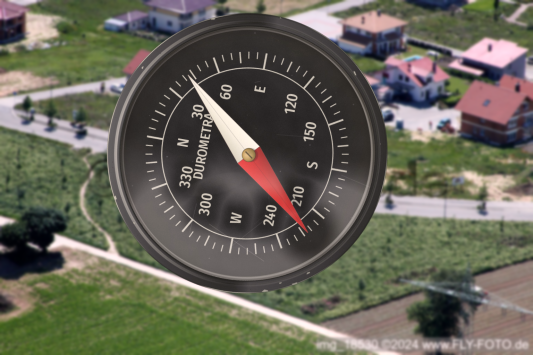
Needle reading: ° 222.5
